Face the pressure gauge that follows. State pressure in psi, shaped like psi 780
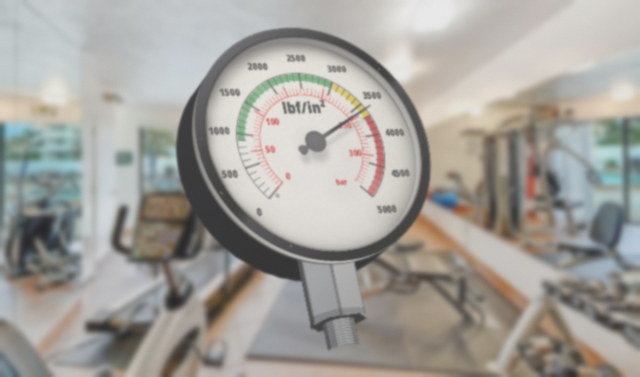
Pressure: psi 3600
